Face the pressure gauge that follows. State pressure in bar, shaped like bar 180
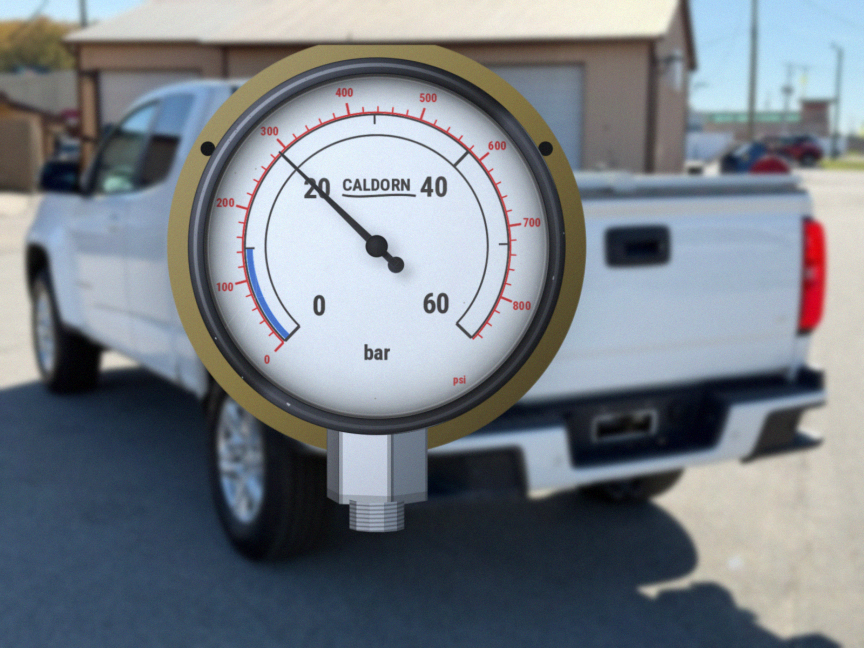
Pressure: bar 20
